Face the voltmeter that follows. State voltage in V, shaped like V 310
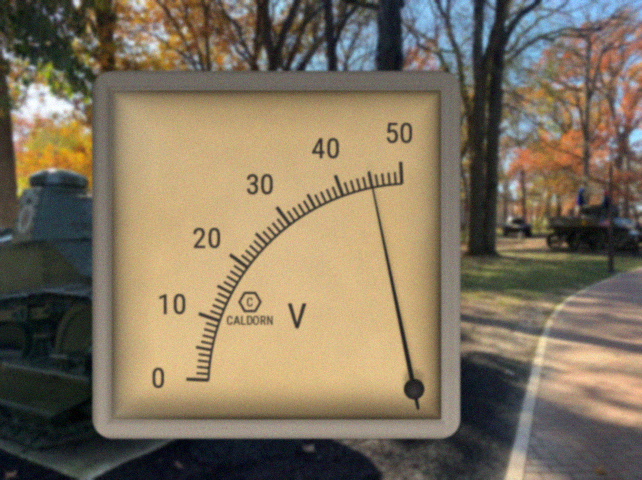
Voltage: V 45
